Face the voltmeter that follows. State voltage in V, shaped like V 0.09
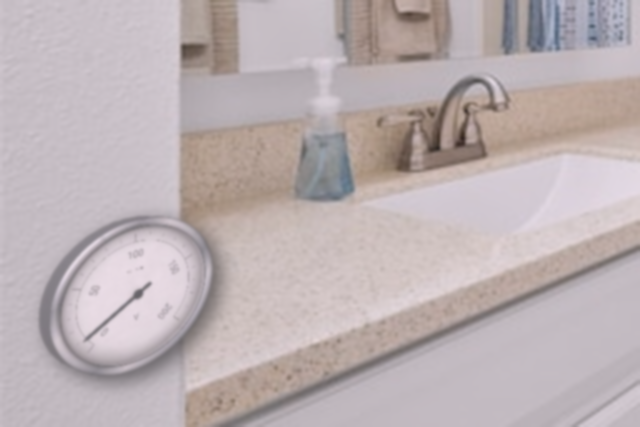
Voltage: V 10
